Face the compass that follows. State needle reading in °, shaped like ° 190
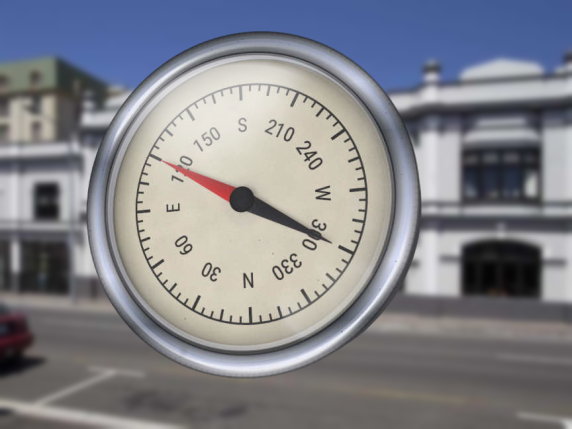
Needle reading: ° 120
